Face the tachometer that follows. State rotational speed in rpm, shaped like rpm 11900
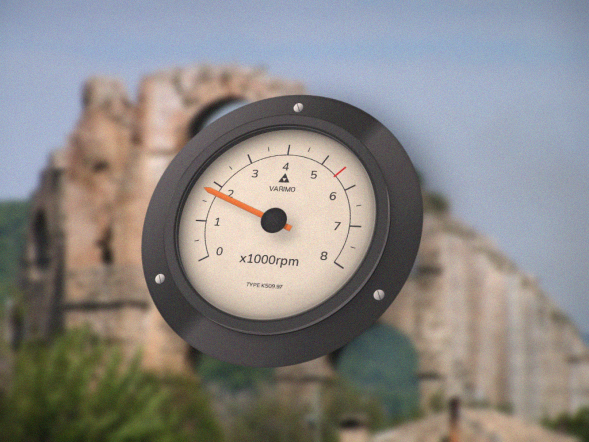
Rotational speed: rpm 1750
